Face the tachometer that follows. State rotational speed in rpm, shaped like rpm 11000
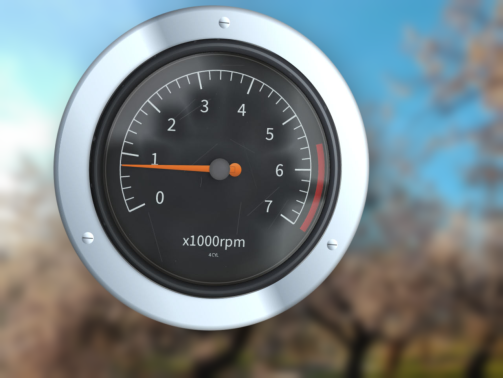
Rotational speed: rpm 800
